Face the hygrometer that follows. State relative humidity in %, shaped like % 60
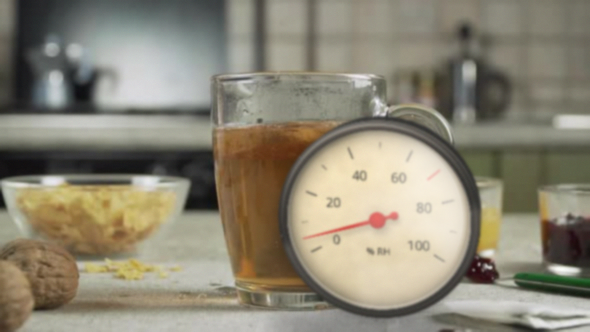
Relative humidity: % 5
